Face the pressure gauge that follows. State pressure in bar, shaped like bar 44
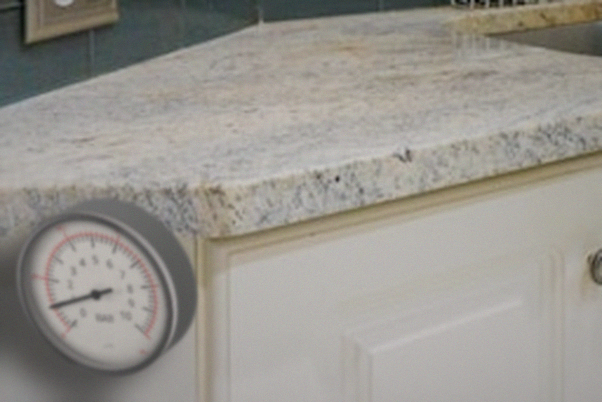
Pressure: bar 1
